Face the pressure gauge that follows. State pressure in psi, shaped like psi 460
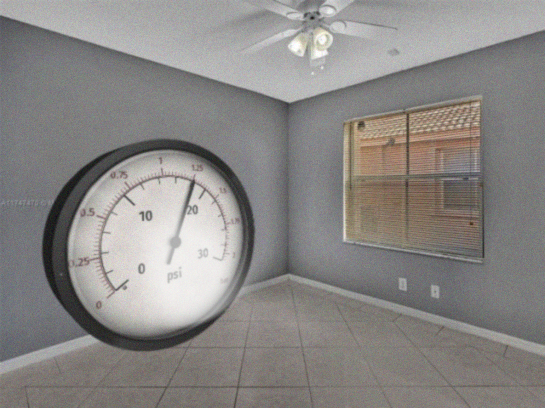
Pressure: psi 18
